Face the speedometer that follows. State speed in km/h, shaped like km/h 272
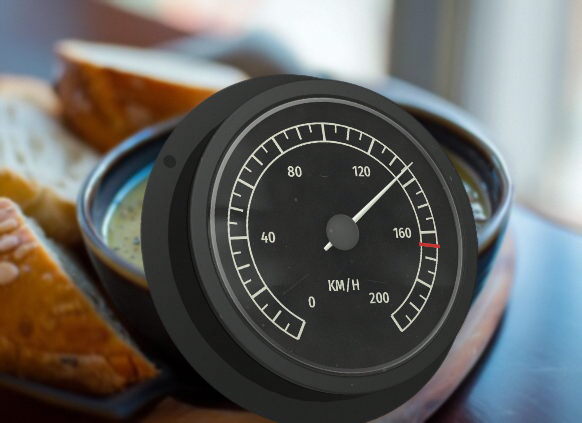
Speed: km/h 135
